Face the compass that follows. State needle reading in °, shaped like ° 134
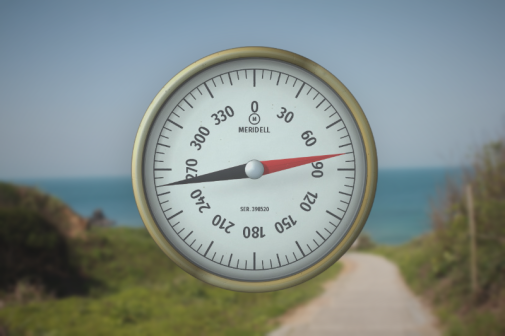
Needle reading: ° 80
